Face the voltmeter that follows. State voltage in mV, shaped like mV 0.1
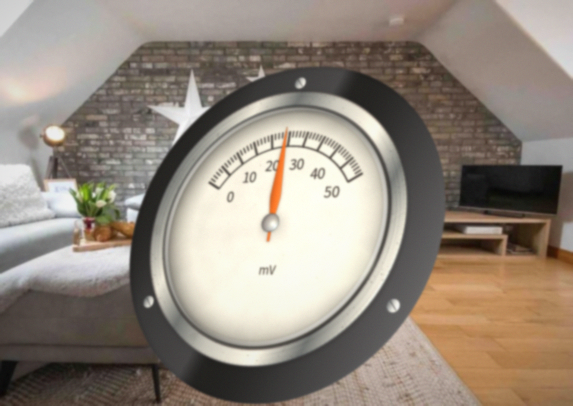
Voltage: mV 25
